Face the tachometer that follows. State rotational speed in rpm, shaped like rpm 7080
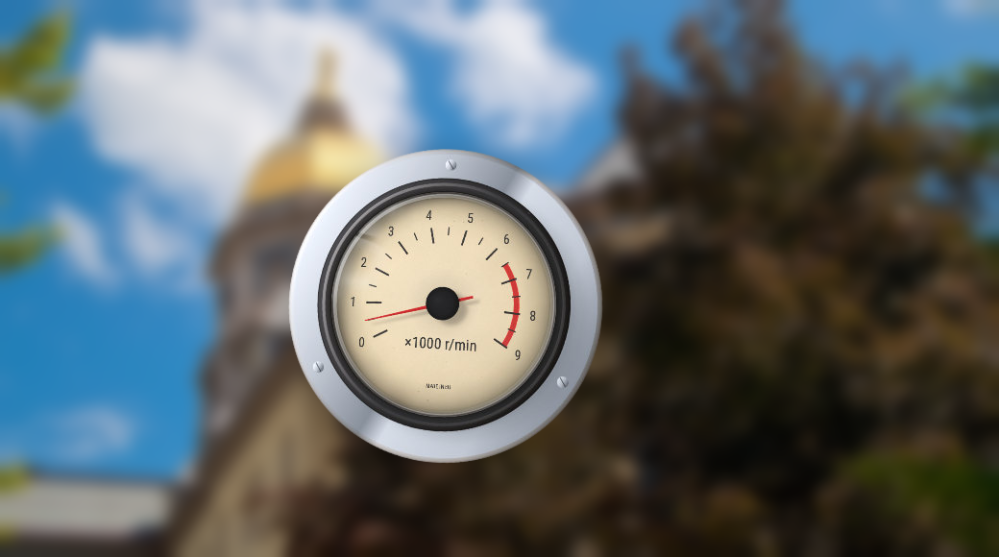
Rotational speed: rpm 500
